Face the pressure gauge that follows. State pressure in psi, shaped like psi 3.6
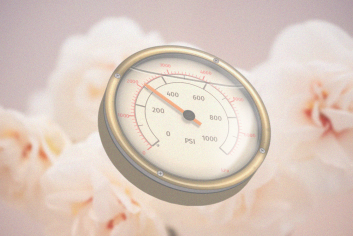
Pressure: psi 300
